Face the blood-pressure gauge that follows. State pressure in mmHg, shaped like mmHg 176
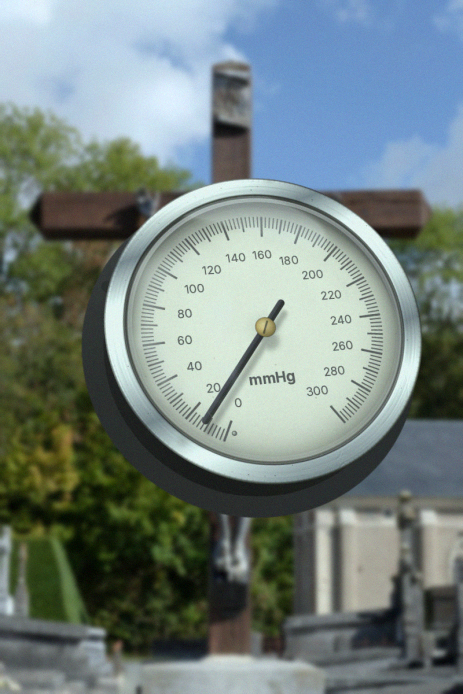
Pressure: mmHg 12
